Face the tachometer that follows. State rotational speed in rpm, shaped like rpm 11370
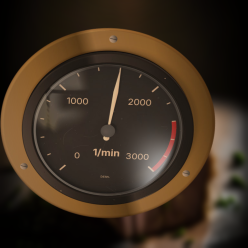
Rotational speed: rpm 1600
